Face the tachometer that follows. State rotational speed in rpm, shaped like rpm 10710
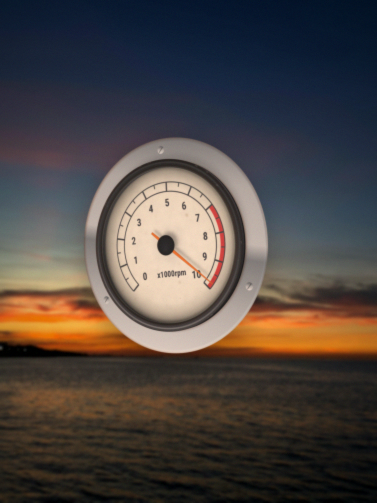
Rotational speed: rpm 9750
